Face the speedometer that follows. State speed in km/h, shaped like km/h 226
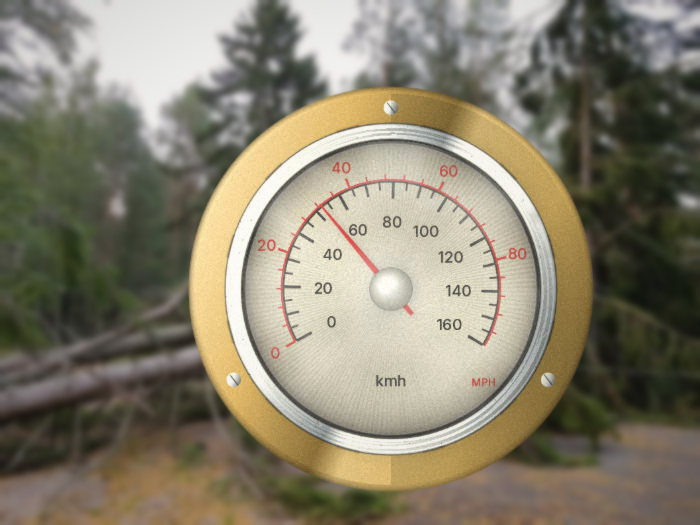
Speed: km/h 52.5
